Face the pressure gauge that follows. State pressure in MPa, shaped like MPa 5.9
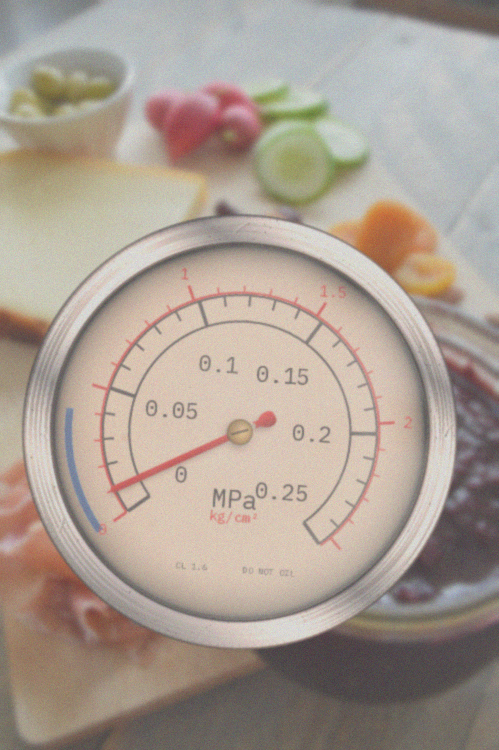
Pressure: MPa 0.01
